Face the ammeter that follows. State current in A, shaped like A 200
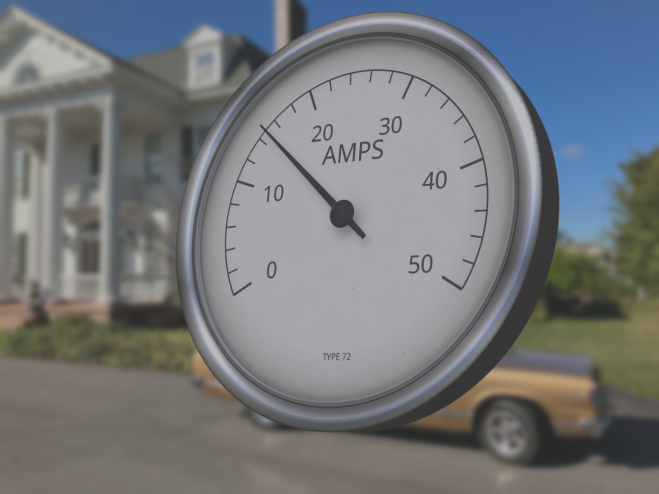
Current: A 15
